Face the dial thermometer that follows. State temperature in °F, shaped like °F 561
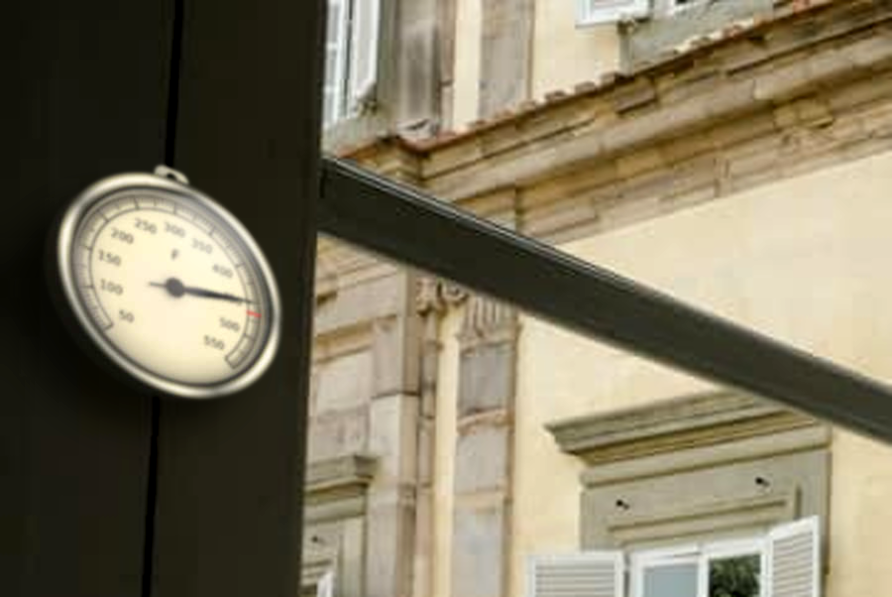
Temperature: °F 450
